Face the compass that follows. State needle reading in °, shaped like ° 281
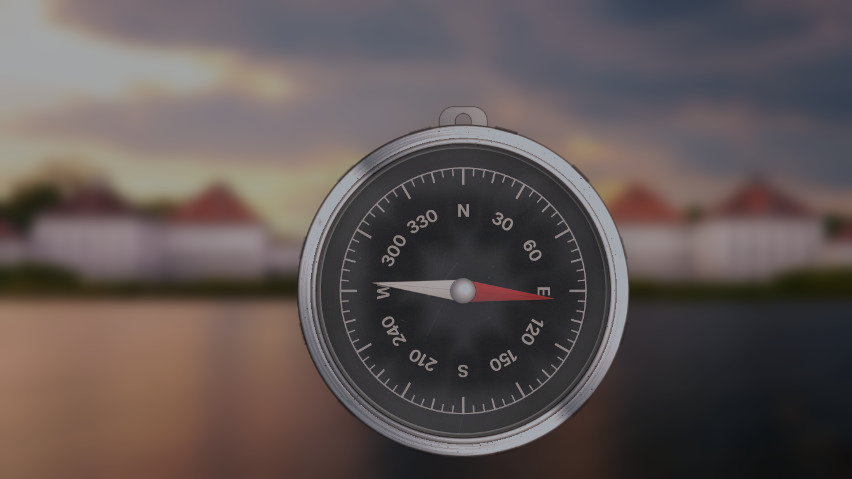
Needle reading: ° 95
